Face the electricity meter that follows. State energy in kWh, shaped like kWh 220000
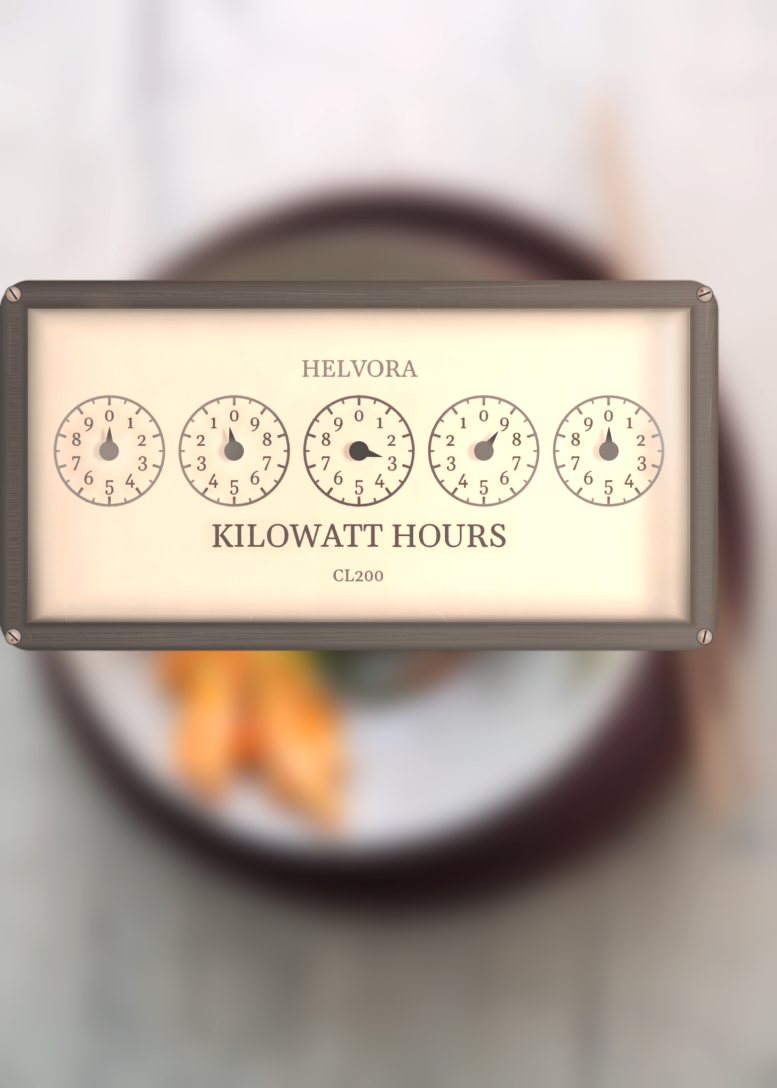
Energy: kWh 290
